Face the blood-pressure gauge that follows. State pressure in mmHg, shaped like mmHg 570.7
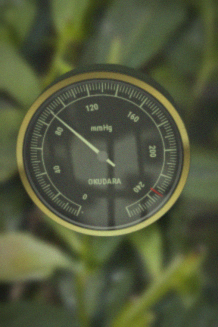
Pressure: mmHg 90
